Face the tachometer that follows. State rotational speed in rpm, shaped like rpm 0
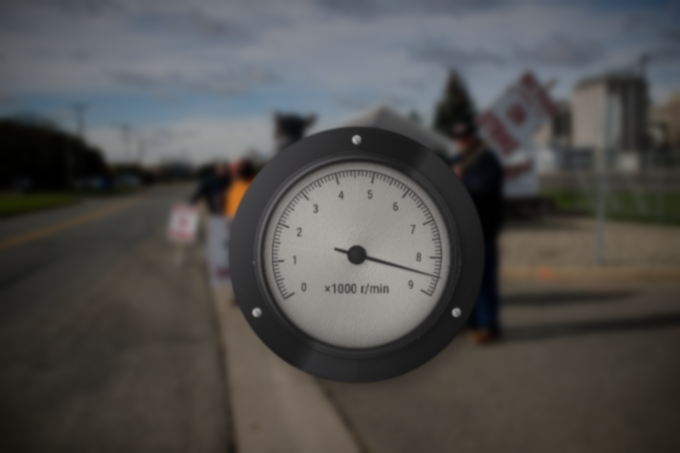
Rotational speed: rpm 8500
